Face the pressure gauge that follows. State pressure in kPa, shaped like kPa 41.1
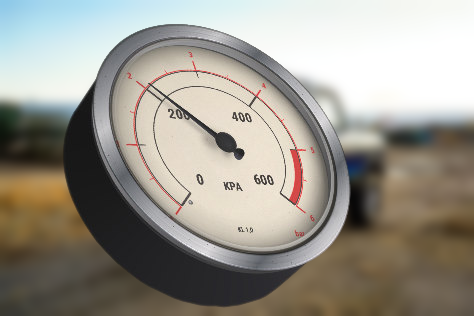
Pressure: kPa 200
